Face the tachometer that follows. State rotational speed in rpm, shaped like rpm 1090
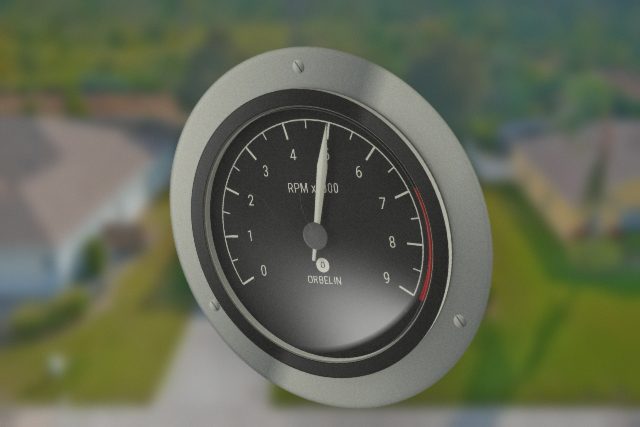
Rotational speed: rpm 5000
